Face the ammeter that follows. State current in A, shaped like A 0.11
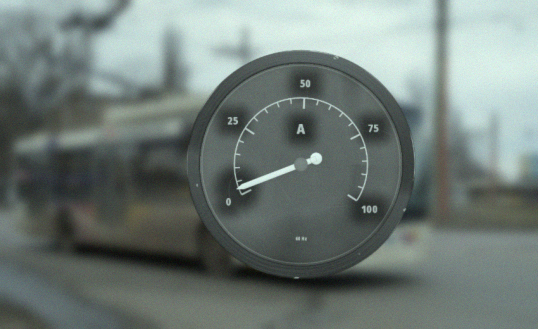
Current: A 2.5
